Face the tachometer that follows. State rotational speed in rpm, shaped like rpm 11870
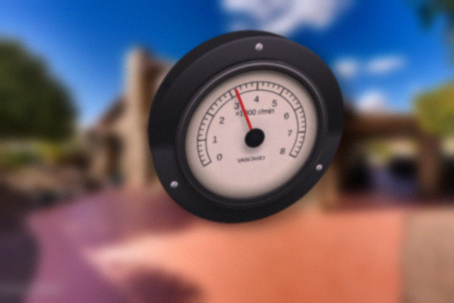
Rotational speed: rpm 3200
